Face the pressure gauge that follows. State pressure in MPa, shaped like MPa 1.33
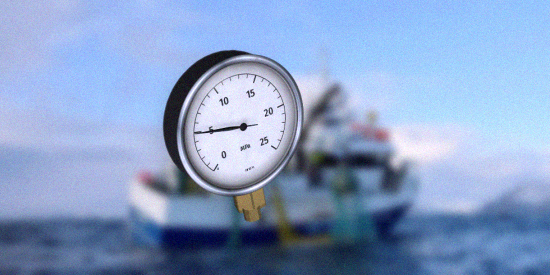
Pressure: MPa 5
